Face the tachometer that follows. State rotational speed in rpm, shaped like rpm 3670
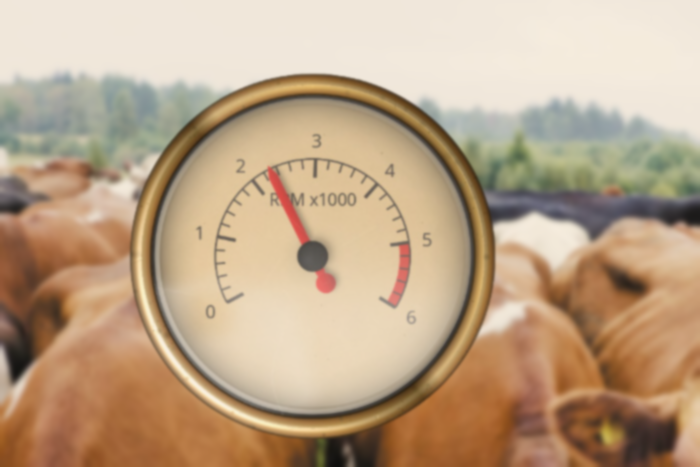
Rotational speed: rpm 2300
